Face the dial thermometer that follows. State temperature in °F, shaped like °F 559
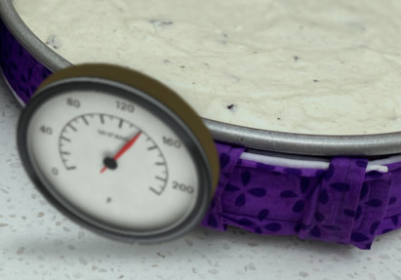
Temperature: °F 140
